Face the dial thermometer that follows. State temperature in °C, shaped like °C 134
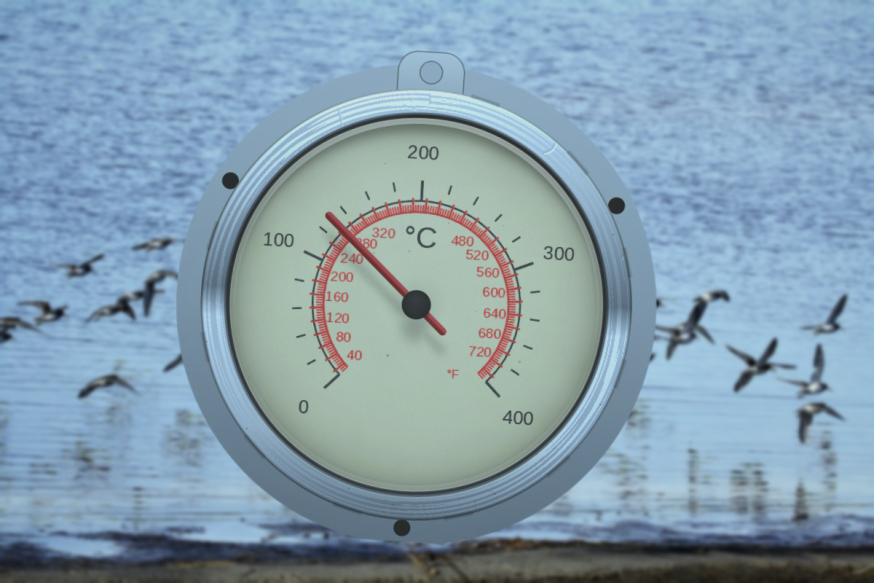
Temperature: °C 130
